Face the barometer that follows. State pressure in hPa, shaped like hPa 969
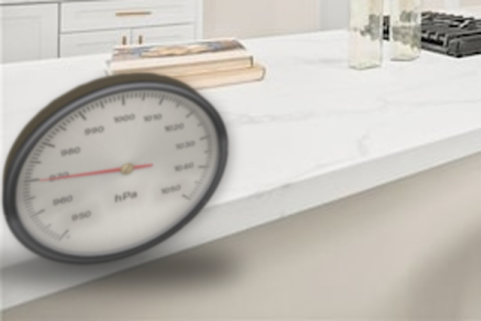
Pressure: hPa 970
